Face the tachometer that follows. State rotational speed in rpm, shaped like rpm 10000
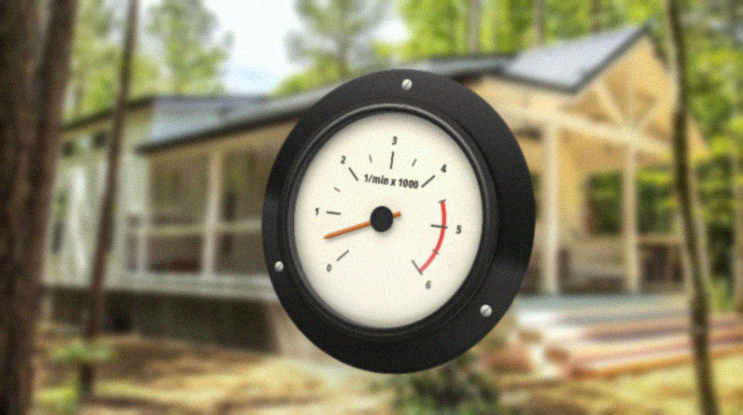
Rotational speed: rpm 500
